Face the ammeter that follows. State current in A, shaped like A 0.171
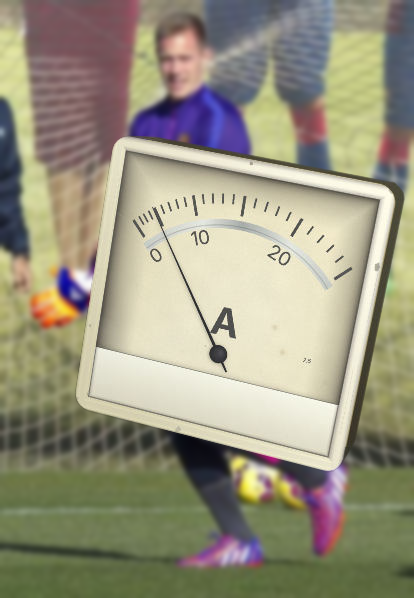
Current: A 5
